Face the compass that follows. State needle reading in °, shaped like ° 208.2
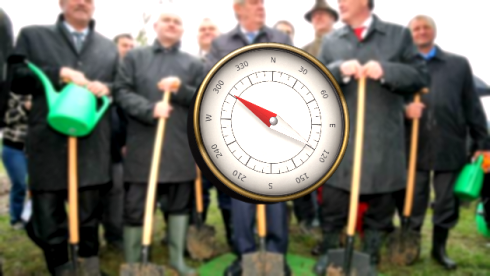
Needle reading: ° 300
